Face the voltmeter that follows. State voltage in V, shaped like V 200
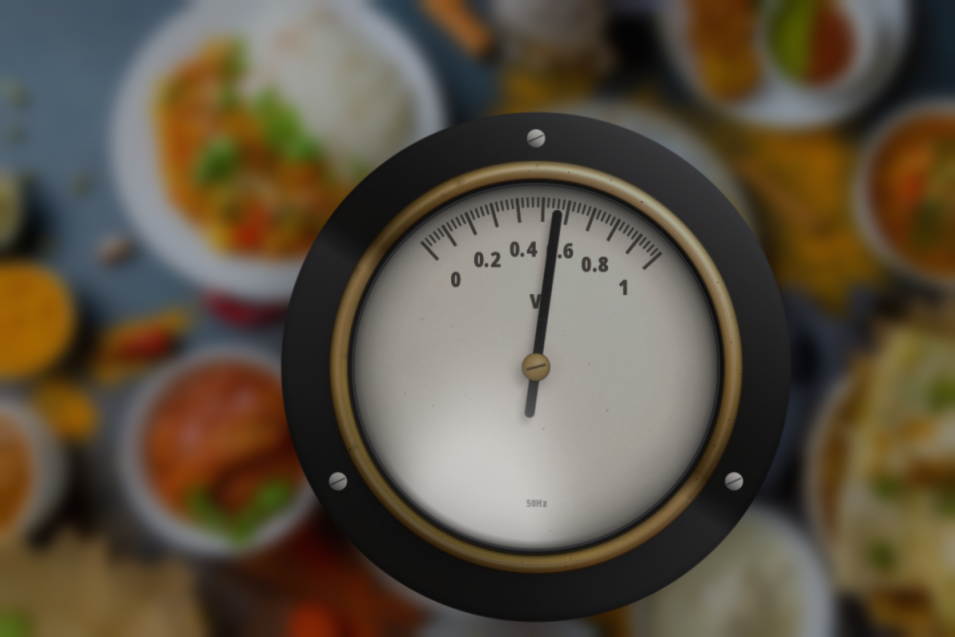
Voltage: V 0.56
